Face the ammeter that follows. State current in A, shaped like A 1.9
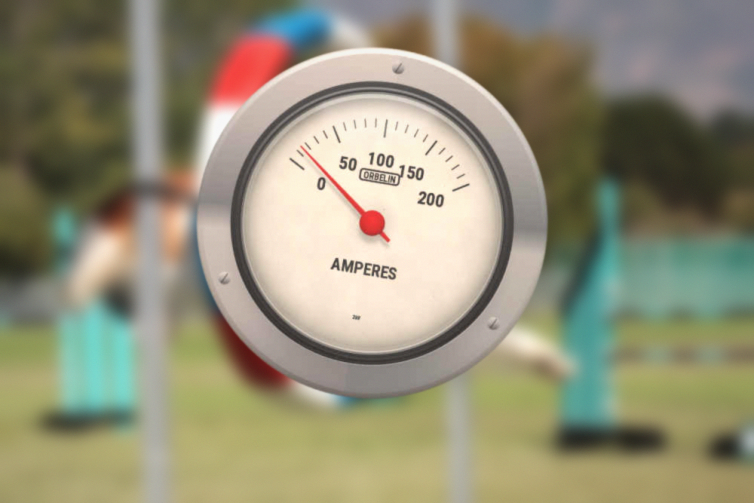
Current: A 15
